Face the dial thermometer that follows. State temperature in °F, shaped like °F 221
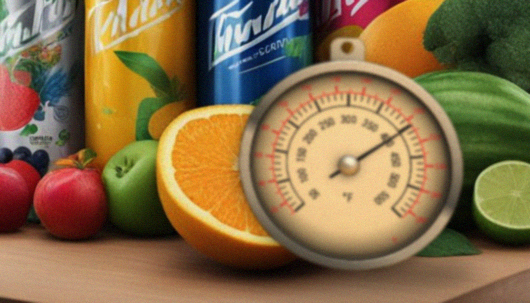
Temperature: °F 400
